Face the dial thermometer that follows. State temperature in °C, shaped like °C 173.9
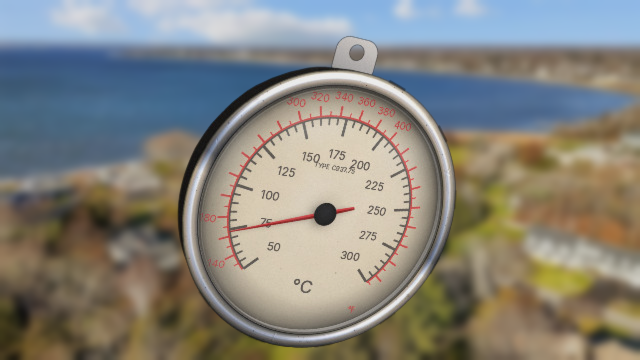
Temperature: °C 75
